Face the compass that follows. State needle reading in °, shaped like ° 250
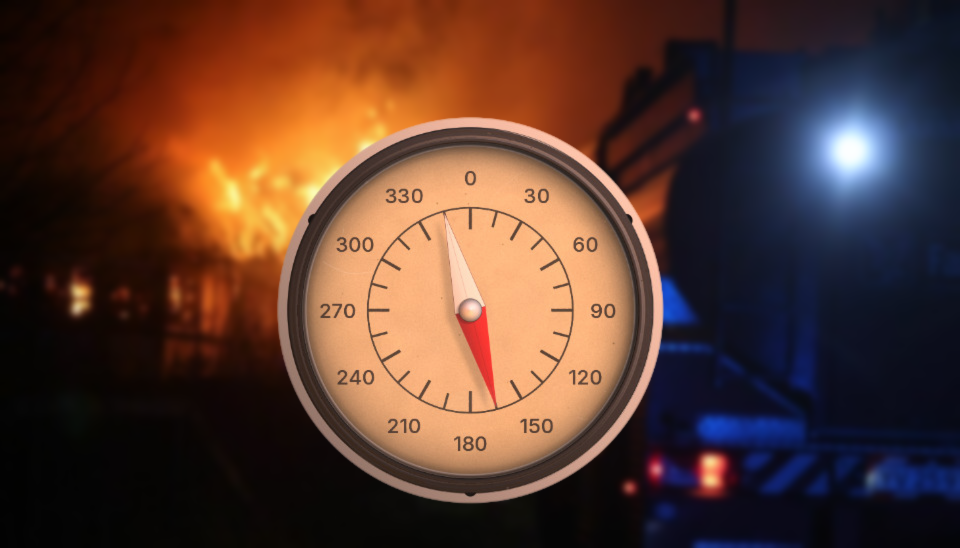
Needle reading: ° 165
